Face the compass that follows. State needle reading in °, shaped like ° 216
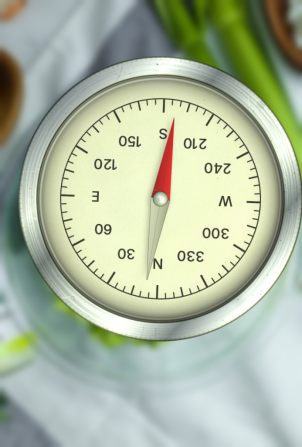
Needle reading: ° 187.5
